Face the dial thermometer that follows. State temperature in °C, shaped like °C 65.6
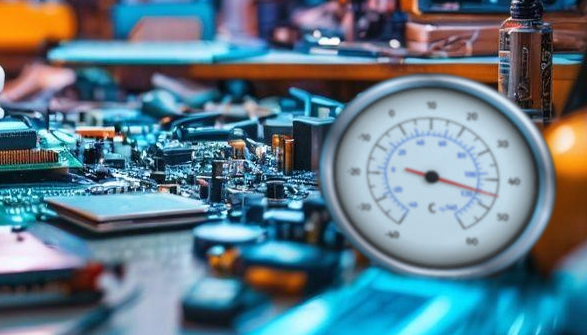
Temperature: °C 45
